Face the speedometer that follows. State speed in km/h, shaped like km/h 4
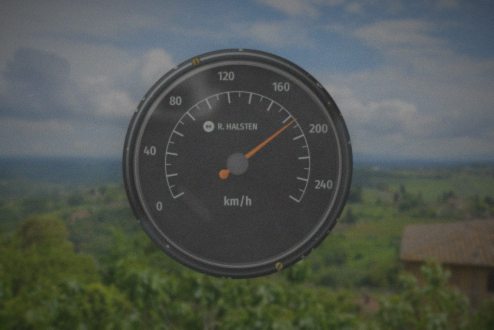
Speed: km/h 185
